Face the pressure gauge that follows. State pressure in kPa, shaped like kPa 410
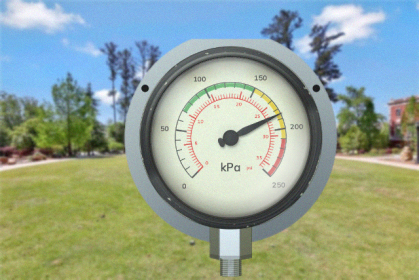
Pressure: kPa 185
